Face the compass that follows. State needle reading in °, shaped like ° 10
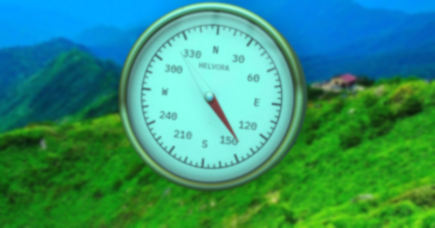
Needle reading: ° 140
